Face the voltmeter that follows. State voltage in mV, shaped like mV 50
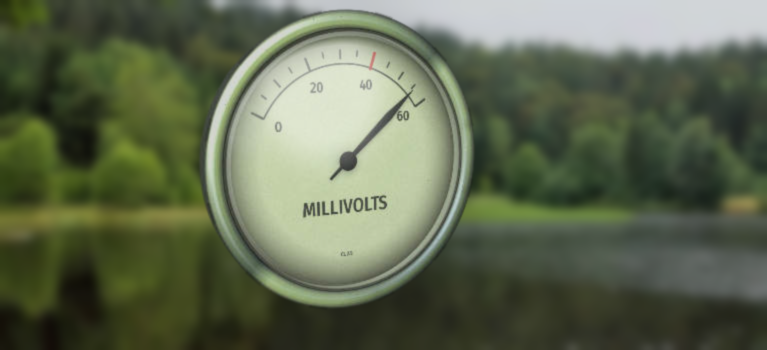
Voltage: mV 55
